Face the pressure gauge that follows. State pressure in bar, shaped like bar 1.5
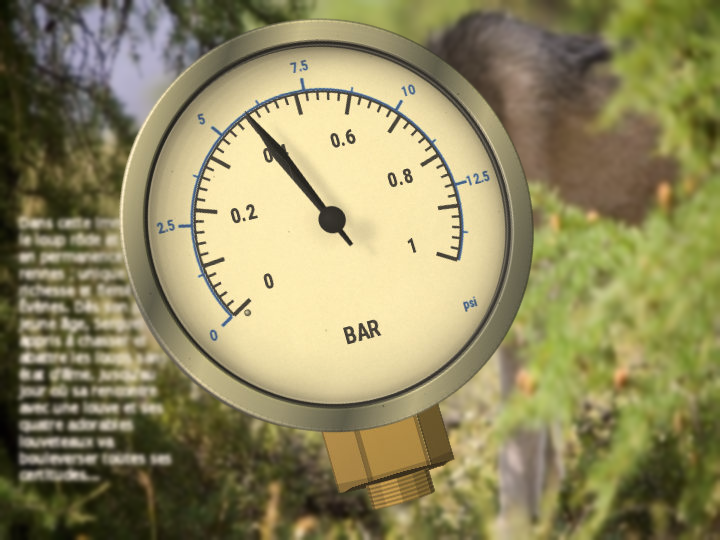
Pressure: bar 0.4
